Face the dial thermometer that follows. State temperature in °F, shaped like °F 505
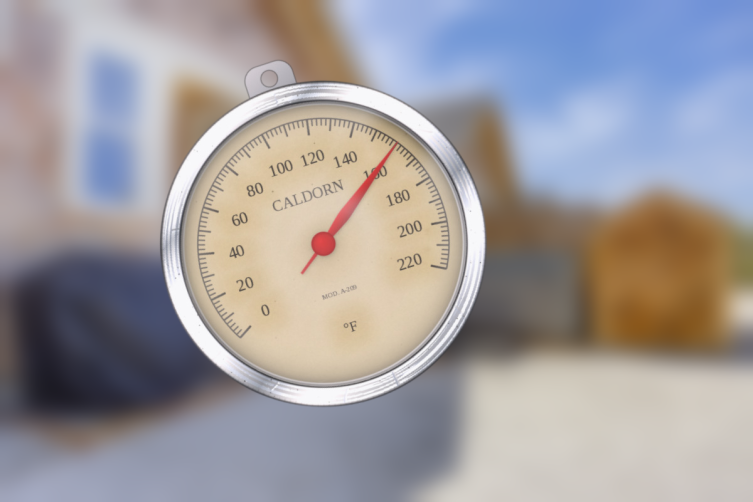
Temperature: °F 160
